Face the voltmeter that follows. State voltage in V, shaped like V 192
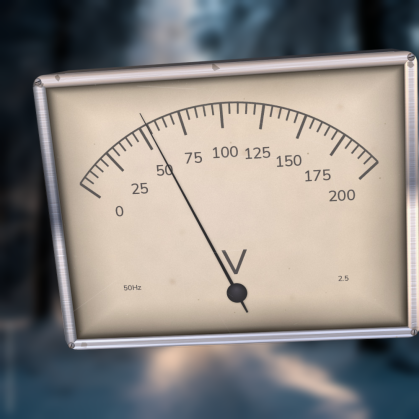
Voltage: V 55
